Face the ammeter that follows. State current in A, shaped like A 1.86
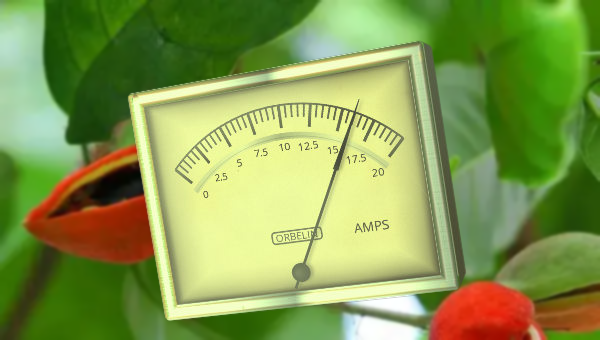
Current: A 16
